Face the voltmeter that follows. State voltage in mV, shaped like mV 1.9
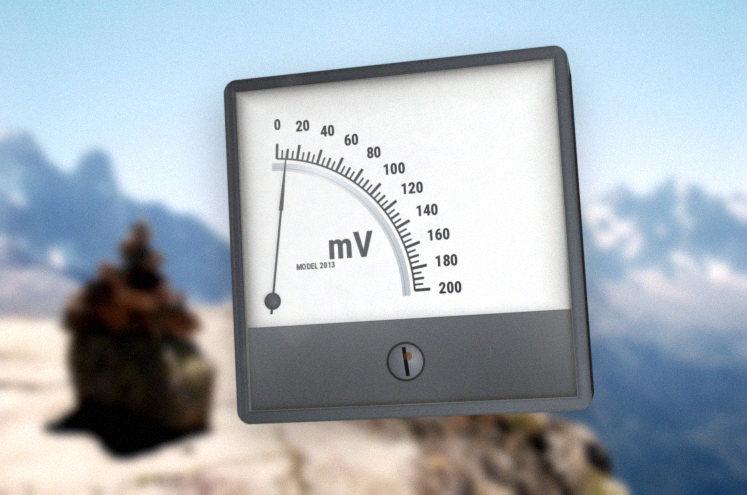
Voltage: mV 10
